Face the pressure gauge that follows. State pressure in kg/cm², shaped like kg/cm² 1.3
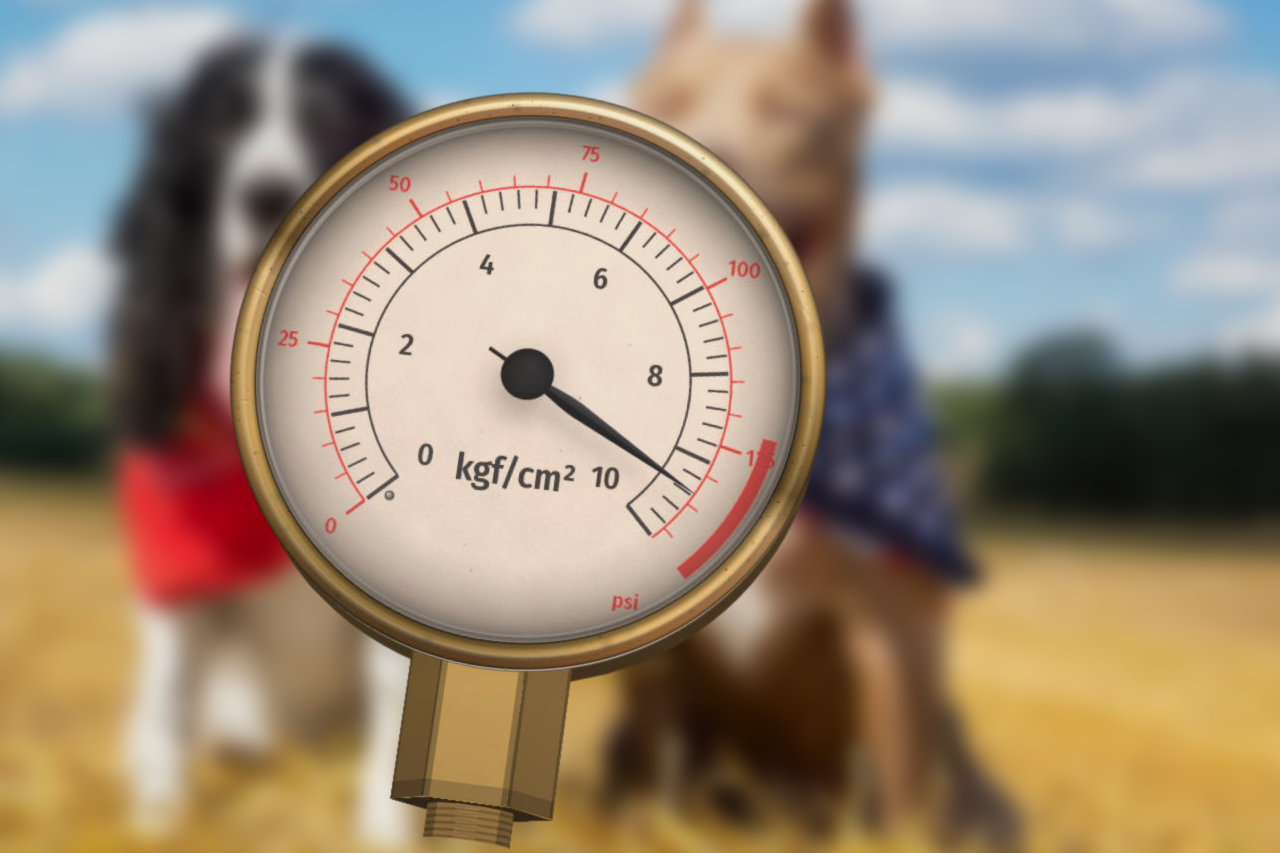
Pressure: kg/cm² 9.4
